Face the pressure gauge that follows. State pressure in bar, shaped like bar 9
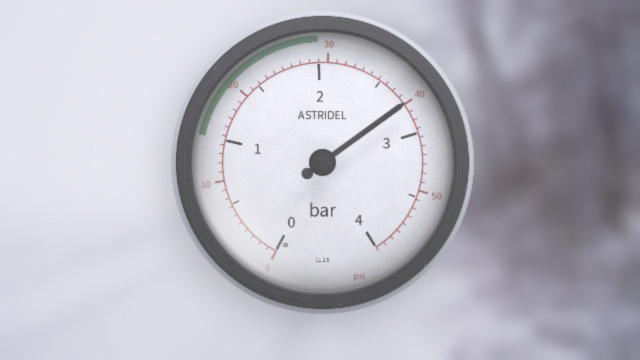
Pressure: bar 2.75
